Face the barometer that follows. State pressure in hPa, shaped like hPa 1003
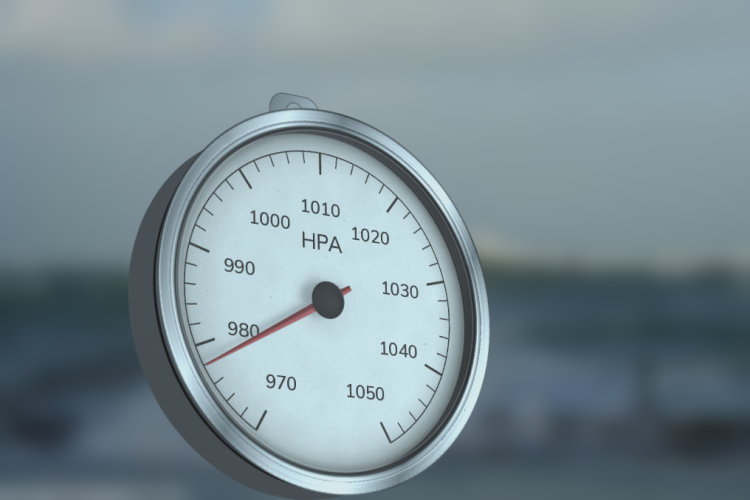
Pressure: hPa 978
